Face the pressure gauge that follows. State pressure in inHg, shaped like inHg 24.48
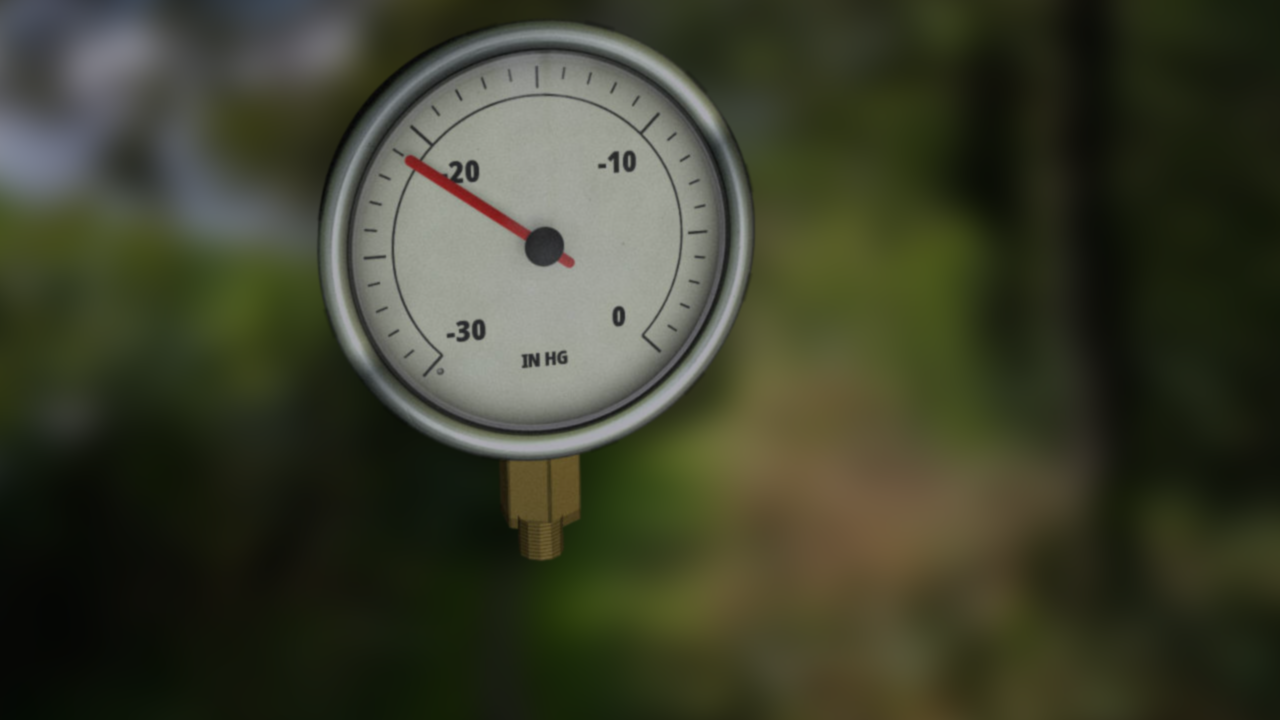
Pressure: inHg -21
